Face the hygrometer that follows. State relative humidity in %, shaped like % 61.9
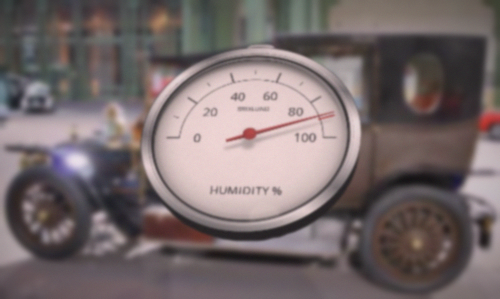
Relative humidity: % 90
